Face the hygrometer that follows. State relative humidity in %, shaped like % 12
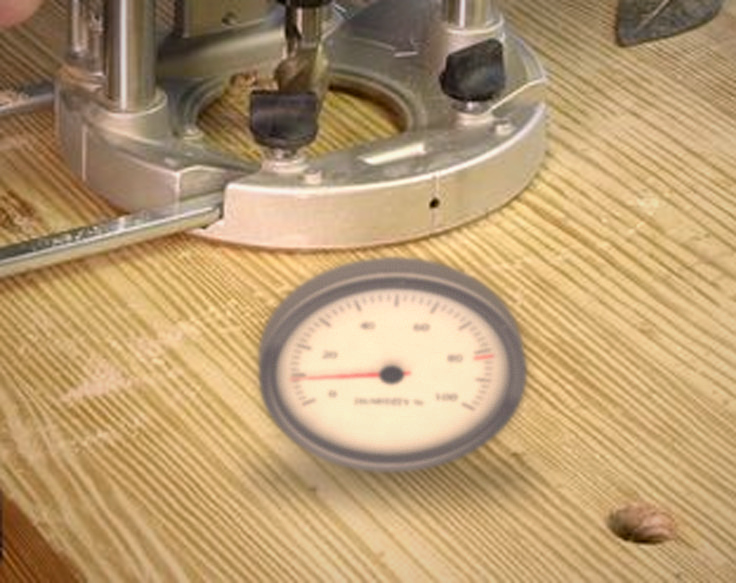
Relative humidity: % 10
